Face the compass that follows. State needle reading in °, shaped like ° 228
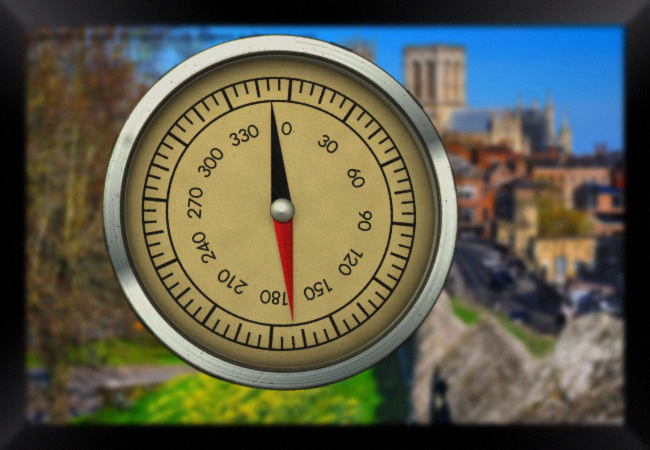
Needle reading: ° 170
